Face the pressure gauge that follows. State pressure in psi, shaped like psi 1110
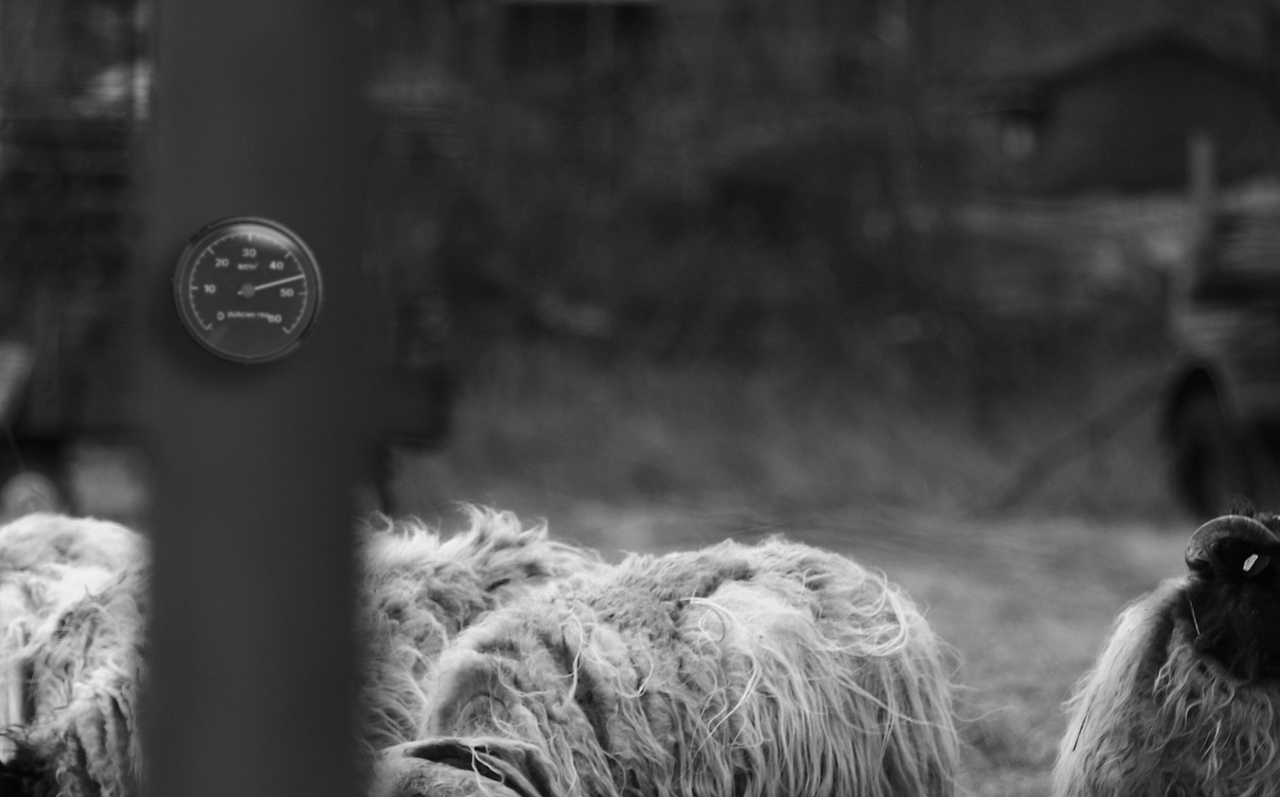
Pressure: psi 46
